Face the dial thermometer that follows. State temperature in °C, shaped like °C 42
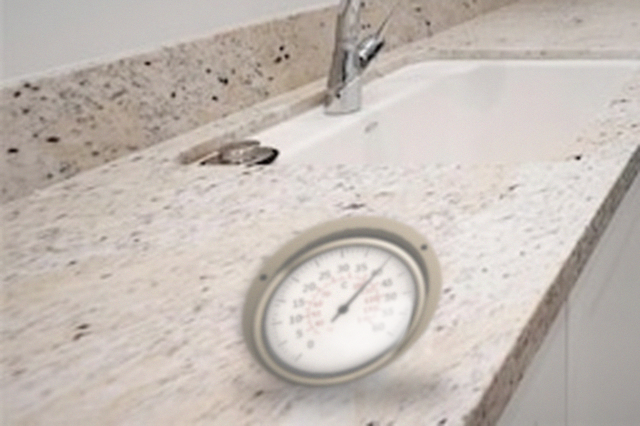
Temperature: °C 40
